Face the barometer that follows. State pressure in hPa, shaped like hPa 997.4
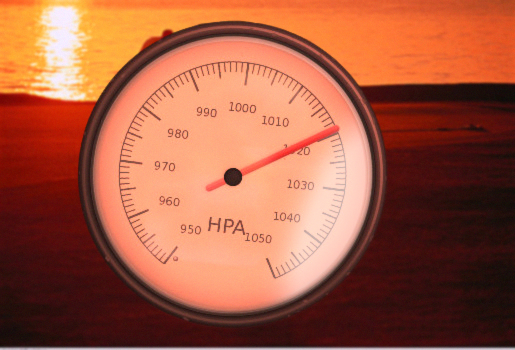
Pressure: hPa 1019
